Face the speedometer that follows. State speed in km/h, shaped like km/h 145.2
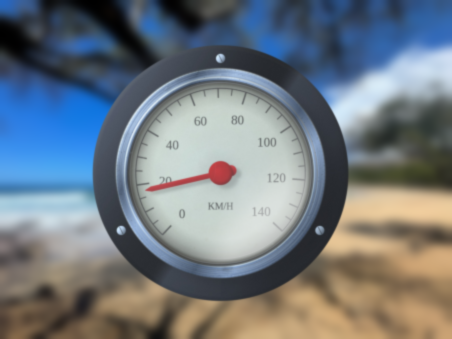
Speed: km/h 17.5
